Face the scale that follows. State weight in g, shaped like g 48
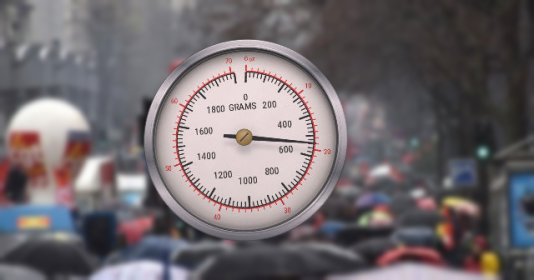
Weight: g 540
